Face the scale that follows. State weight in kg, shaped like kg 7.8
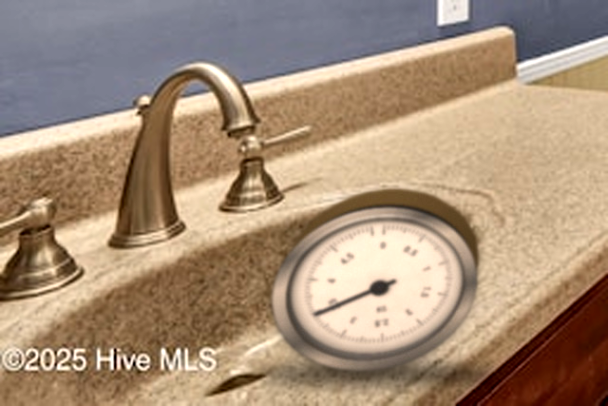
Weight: kg 3.5
